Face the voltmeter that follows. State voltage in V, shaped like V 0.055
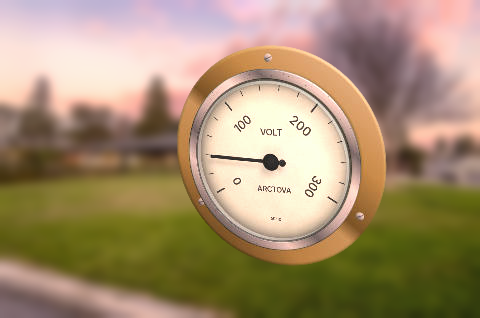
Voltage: V 40
